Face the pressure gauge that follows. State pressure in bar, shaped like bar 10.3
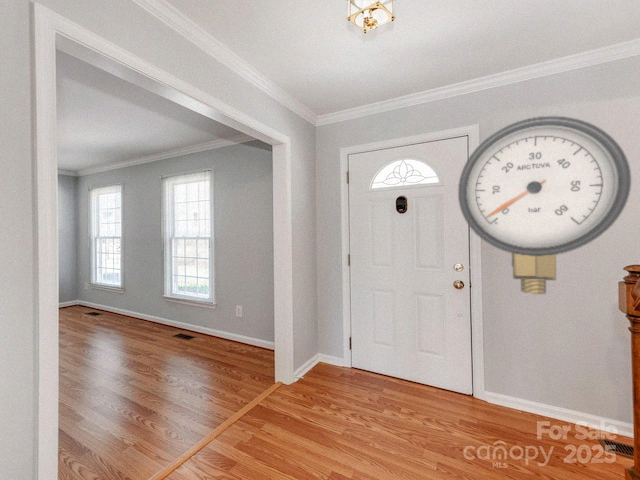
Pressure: bar 2
